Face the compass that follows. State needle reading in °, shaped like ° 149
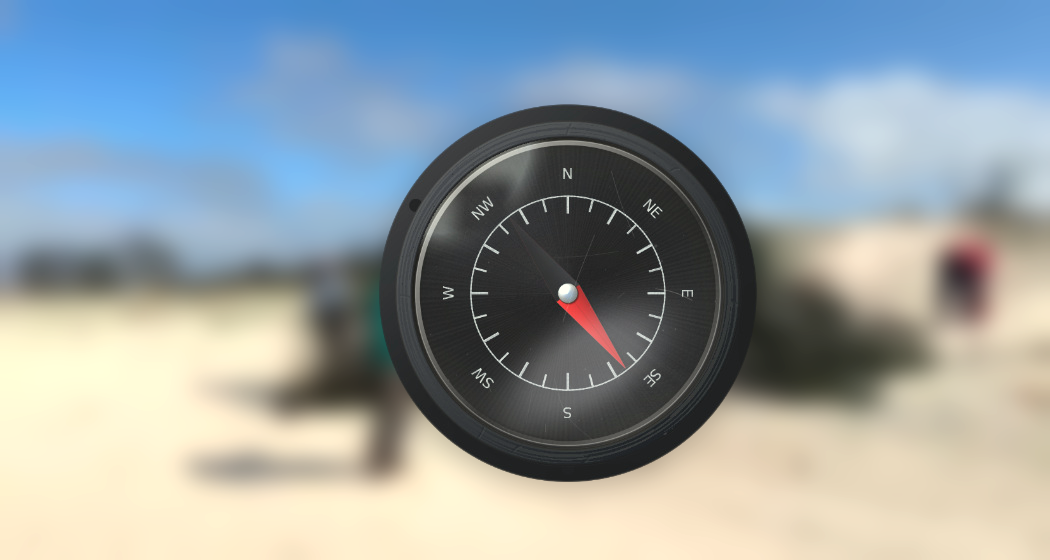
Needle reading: ° 142.5
